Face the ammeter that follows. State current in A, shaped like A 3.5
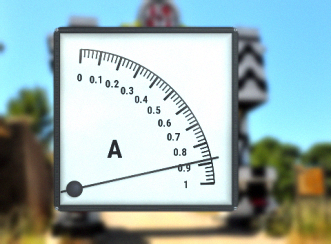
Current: A 0.88
